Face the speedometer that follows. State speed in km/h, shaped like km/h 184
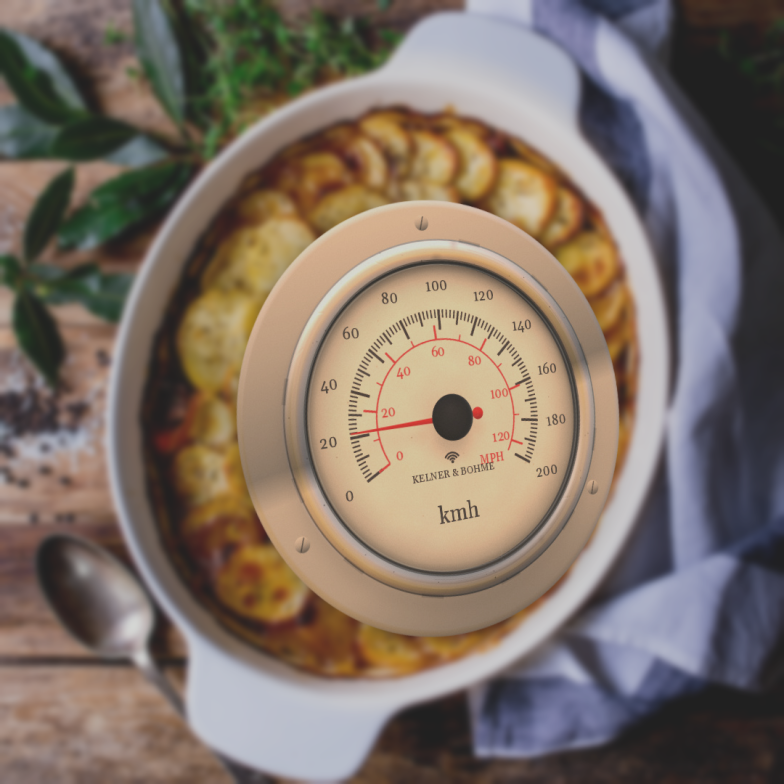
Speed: km/h 22
